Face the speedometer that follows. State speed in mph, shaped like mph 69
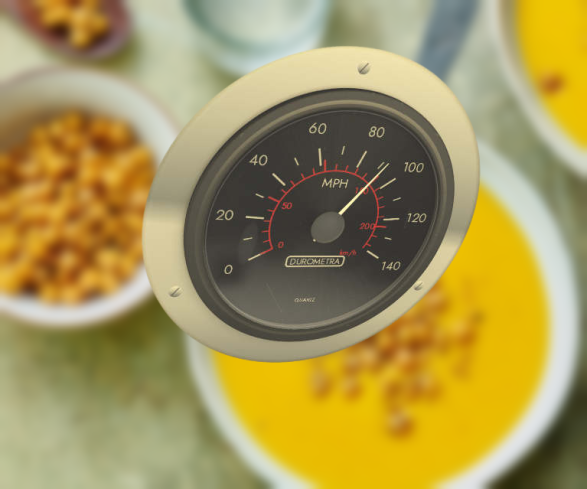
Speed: mph 90
